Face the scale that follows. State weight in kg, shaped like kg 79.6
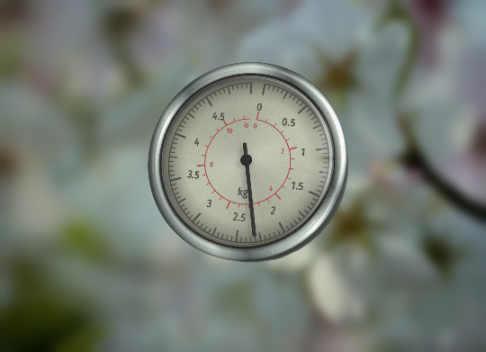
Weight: kg 2.3
